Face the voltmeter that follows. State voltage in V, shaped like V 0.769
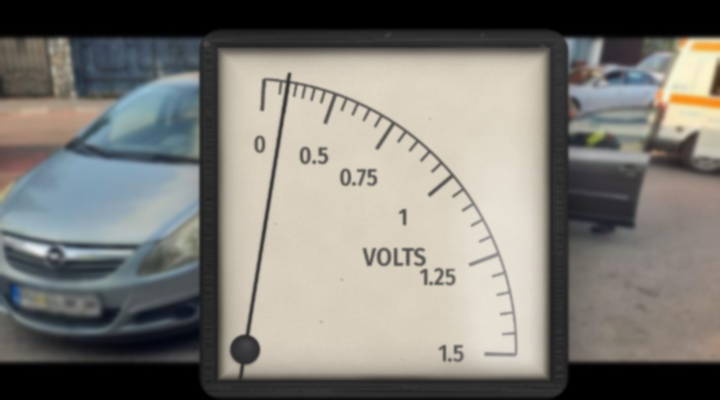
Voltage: V 0.25
